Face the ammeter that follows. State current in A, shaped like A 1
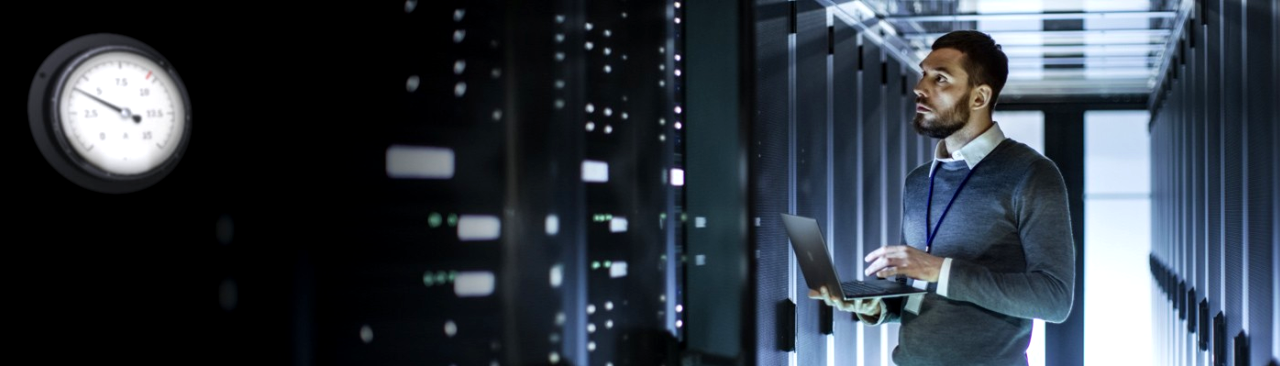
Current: A 4
